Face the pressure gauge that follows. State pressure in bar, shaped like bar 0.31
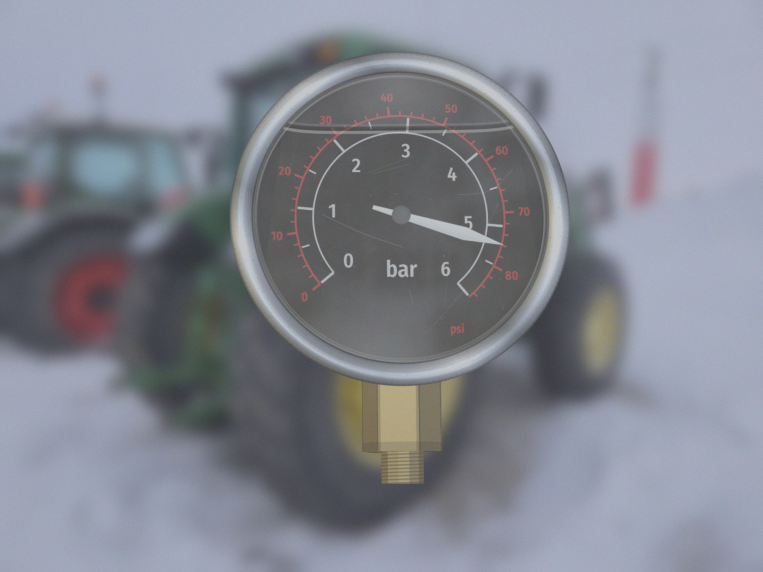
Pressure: bar 5.25
